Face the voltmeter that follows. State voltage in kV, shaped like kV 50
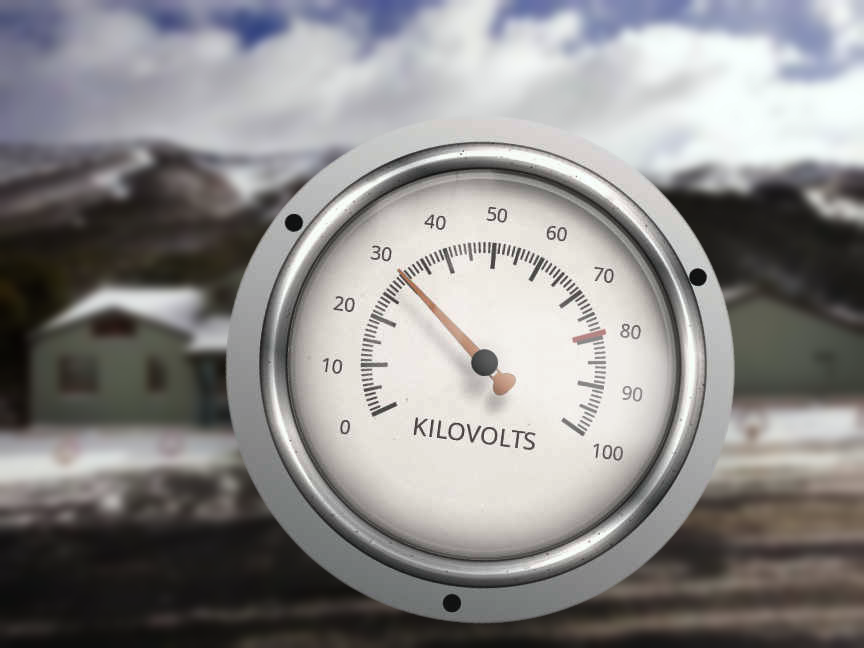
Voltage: kV 30
